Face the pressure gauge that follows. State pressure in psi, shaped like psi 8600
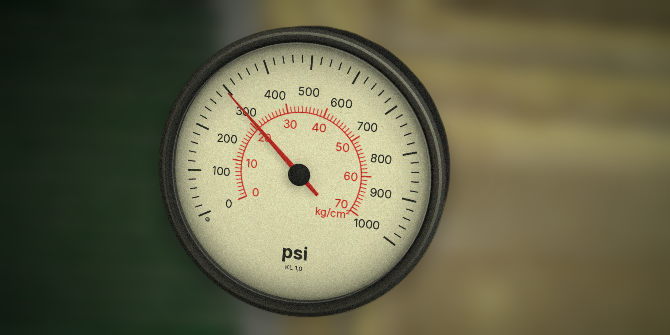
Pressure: psi 300
